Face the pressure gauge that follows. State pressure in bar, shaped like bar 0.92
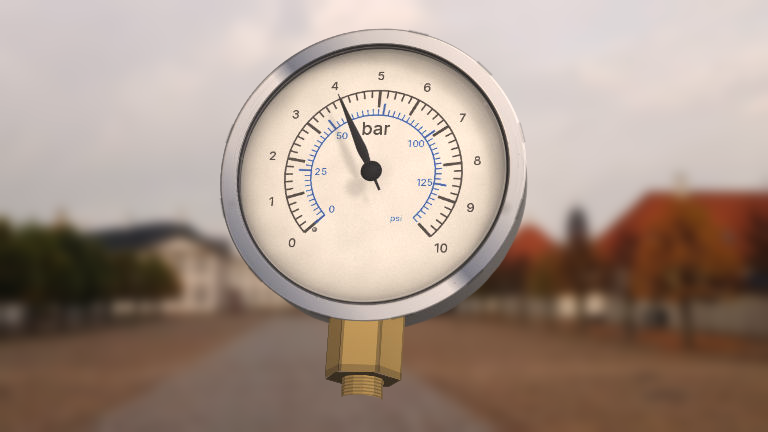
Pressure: bar 4
